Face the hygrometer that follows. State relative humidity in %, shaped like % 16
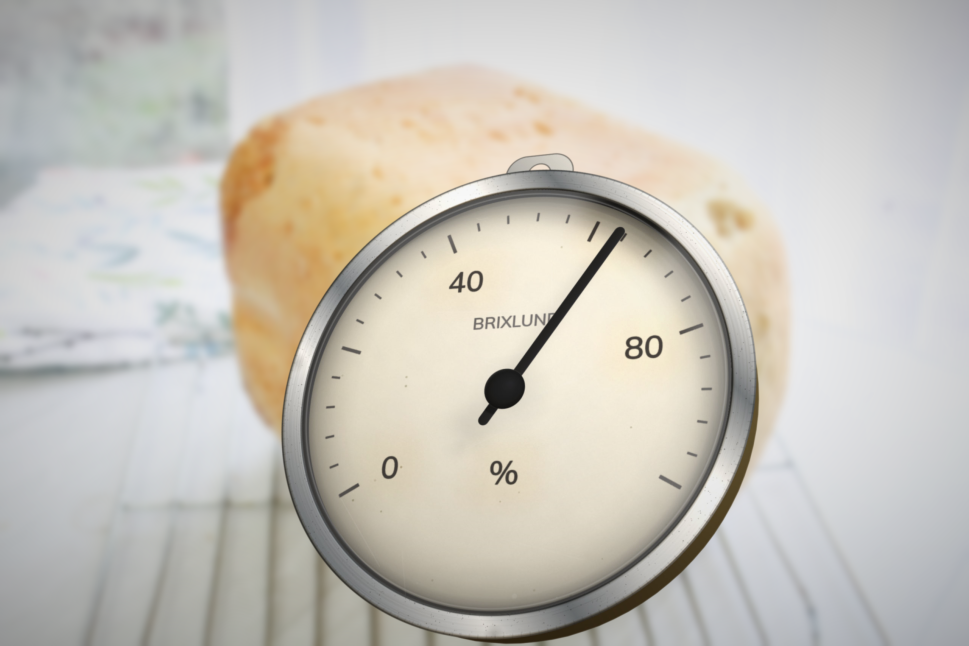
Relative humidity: % 64
